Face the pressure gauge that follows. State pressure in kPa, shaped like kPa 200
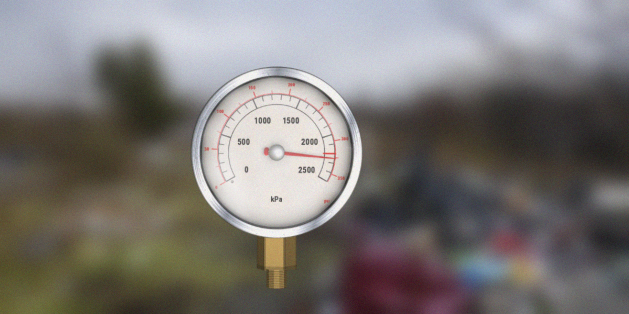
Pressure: kPa 2250
